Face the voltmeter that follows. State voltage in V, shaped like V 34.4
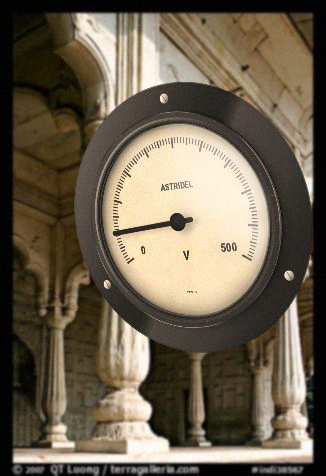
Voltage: V 50
